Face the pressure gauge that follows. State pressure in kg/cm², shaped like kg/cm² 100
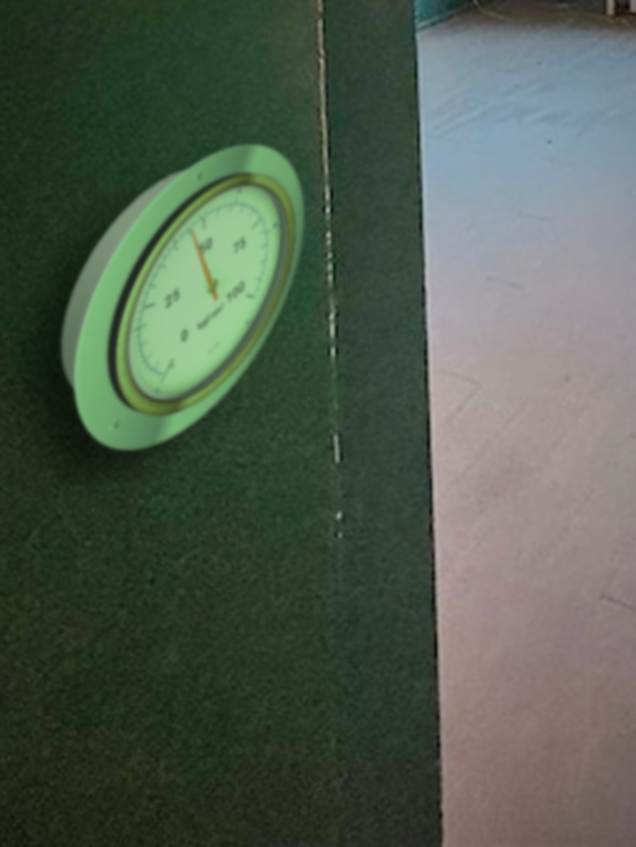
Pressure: kg/cm² 45
